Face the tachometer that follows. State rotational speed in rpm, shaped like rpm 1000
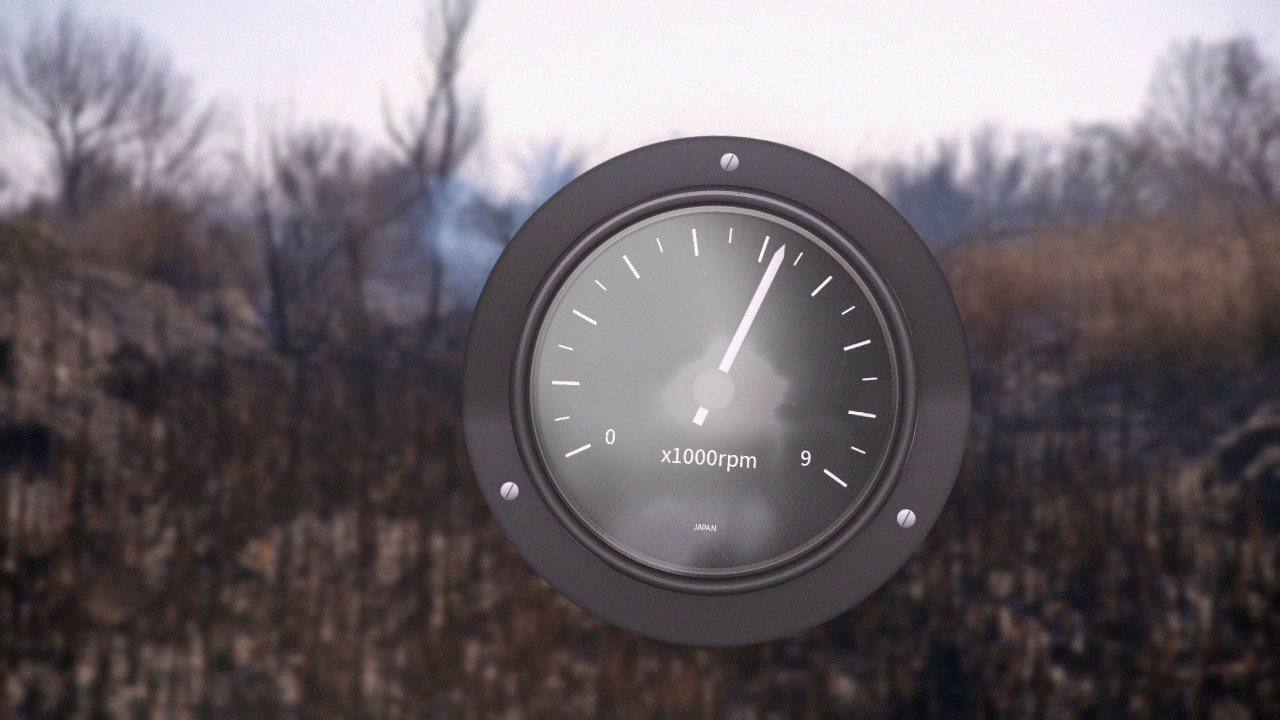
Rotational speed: rpm 5250
